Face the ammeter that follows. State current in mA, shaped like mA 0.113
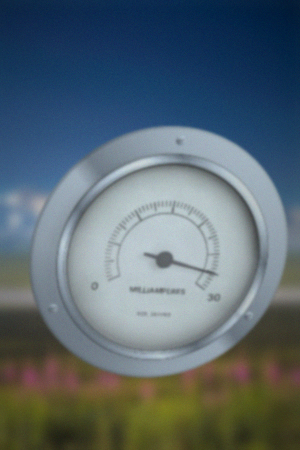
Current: mA 27.5
